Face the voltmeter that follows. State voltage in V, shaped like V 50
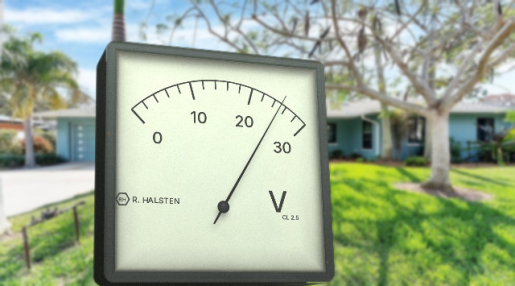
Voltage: V 25
